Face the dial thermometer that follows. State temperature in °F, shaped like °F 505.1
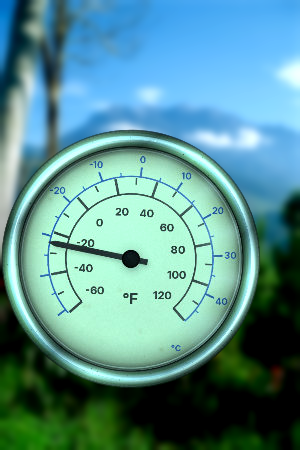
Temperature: °F -25
